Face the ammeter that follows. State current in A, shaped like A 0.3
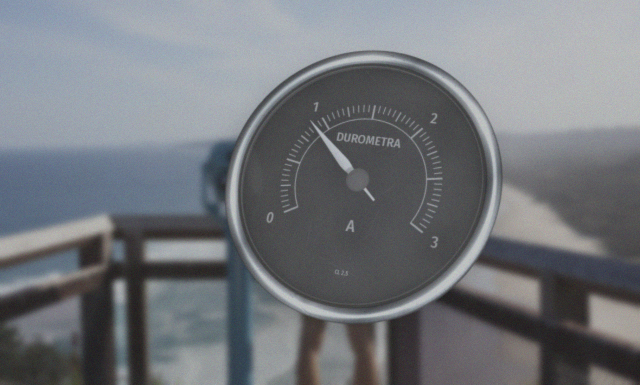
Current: A 0.9
